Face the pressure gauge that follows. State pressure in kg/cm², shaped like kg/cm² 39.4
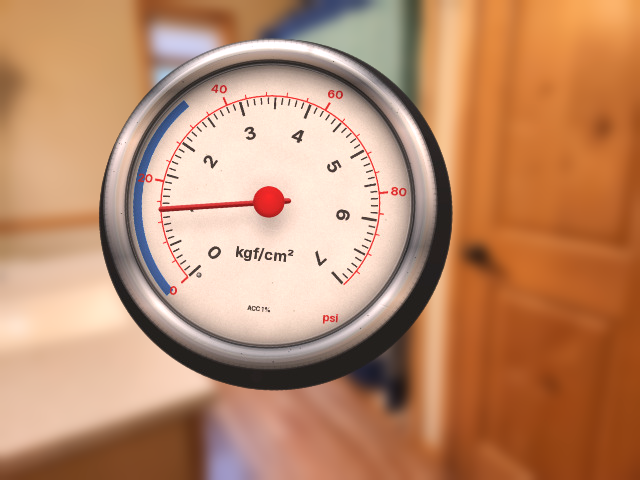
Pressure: kg/cm² 1
